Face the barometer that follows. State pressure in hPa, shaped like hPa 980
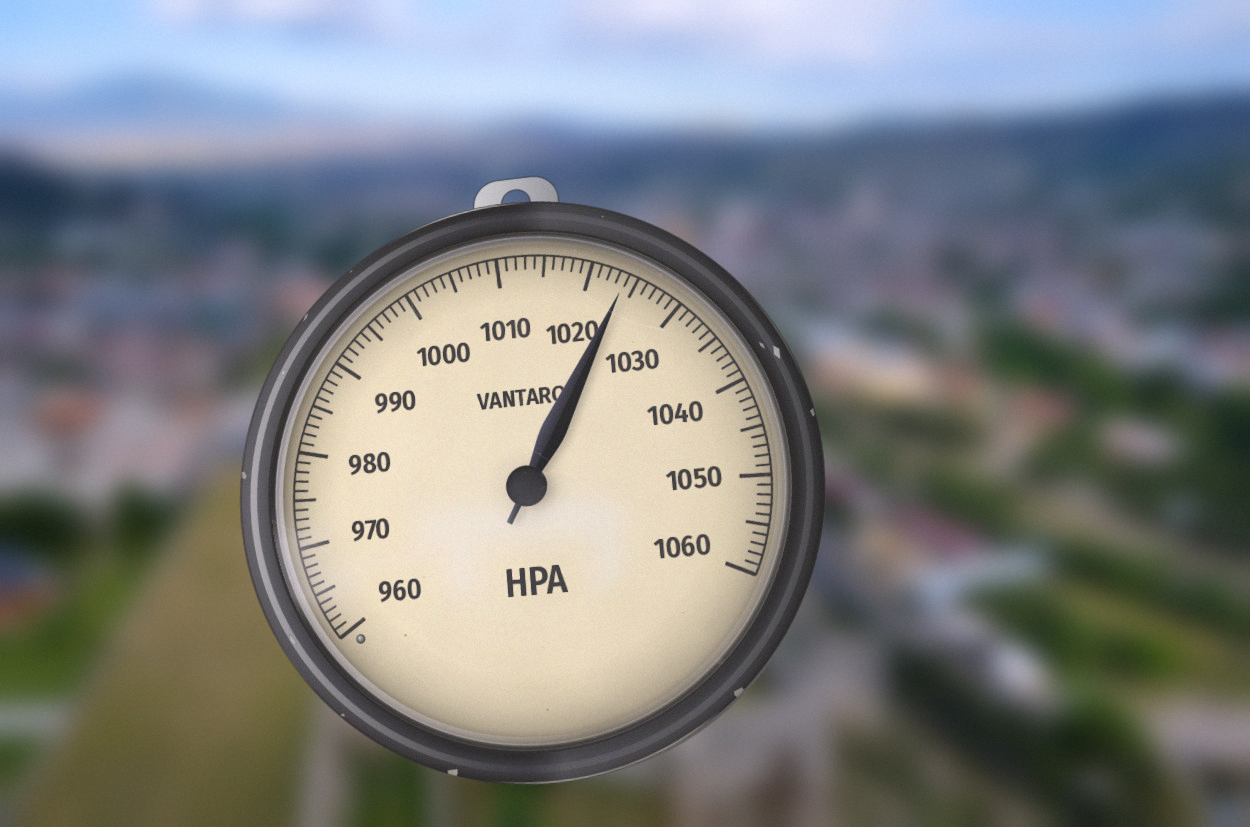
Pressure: hPa 1024
